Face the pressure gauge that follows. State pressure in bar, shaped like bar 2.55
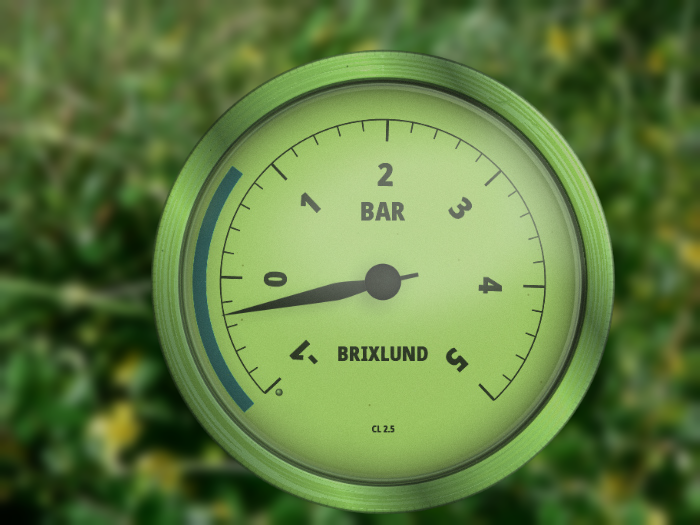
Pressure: bar -0.3
